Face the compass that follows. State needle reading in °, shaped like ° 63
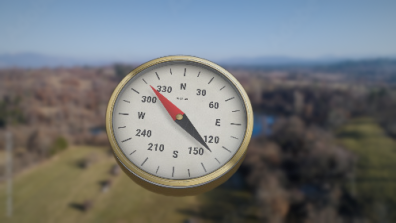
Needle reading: ° 315
